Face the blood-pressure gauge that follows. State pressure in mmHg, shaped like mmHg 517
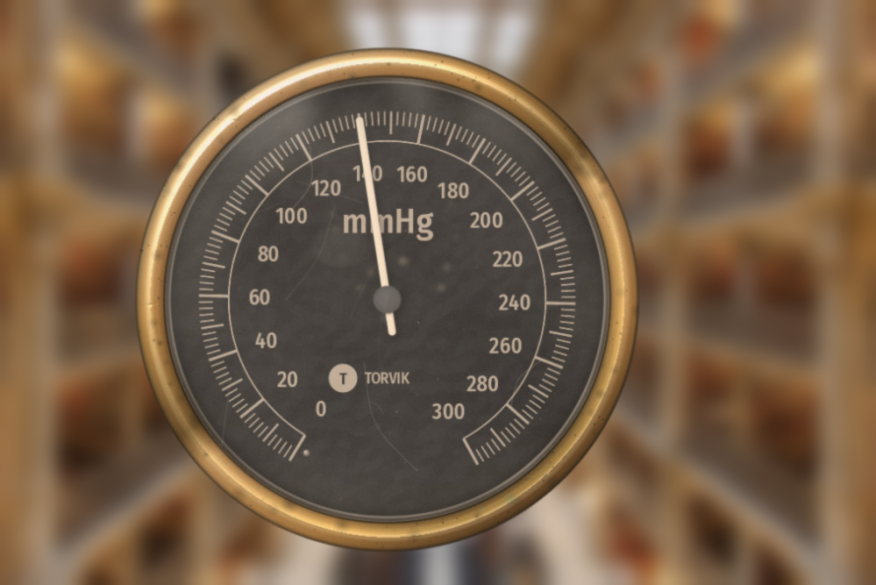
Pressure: mmHg 140
